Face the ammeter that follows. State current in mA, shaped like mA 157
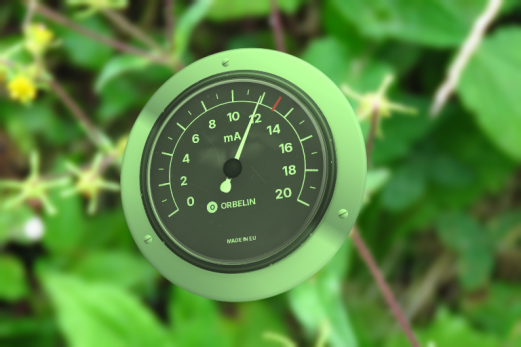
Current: mA 12
